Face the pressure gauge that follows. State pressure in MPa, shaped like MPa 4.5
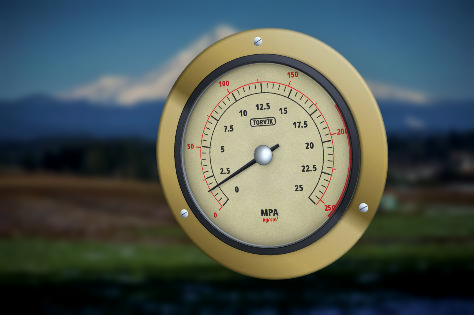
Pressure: MPa 1.5
